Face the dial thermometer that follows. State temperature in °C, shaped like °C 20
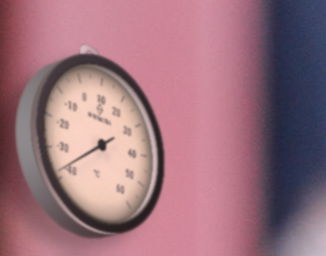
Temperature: °C -37.5
